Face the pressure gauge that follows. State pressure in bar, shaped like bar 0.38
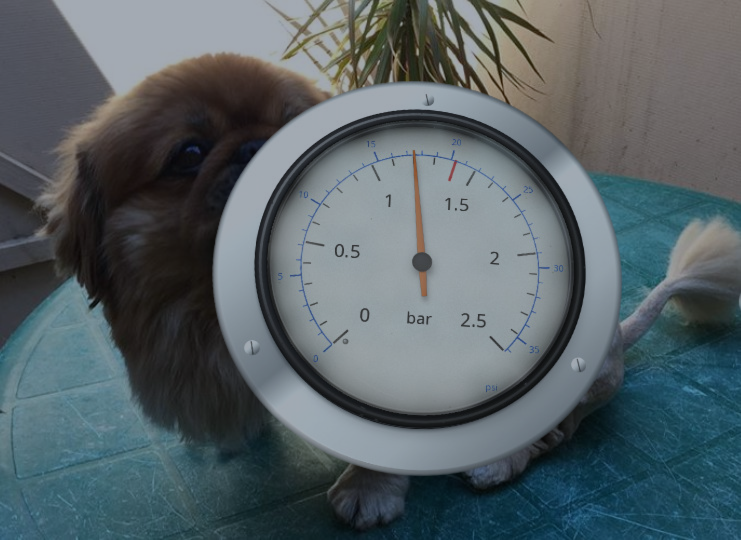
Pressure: bar 1.2
